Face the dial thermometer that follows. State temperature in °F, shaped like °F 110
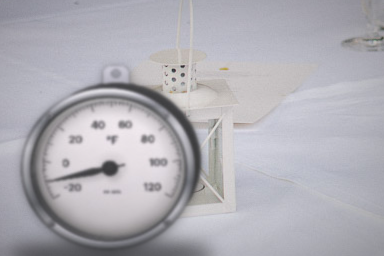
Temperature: °F -10
